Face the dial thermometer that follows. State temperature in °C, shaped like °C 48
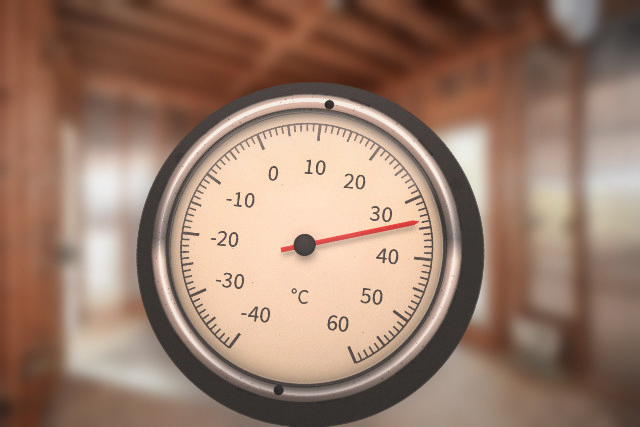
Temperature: °C 34
